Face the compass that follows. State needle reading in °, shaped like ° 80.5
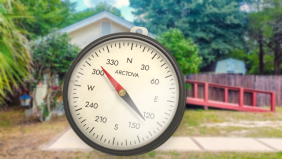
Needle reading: ° 310
